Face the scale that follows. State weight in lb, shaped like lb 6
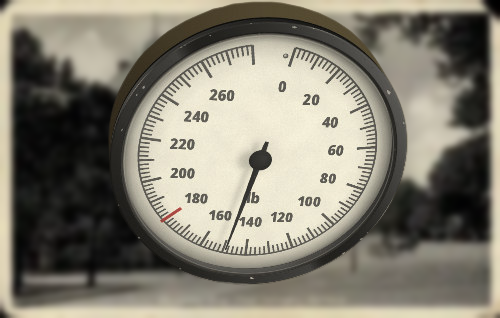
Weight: lb 150
